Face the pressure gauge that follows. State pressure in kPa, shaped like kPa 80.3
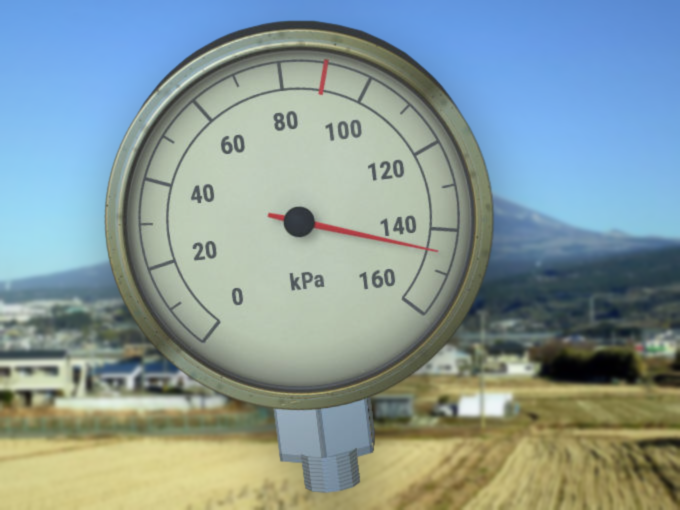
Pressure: kPa 145
